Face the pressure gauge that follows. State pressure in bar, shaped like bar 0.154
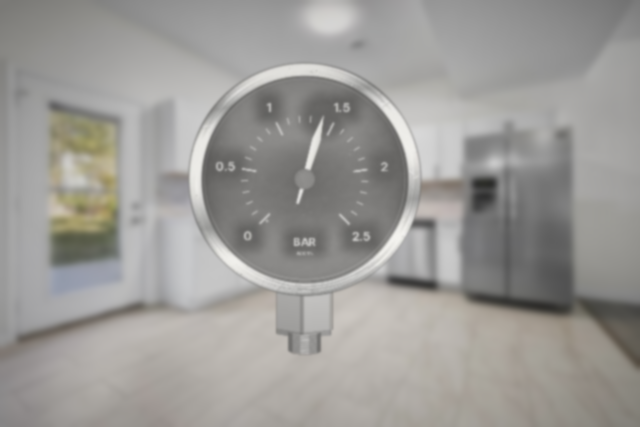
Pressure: bar 1.4
